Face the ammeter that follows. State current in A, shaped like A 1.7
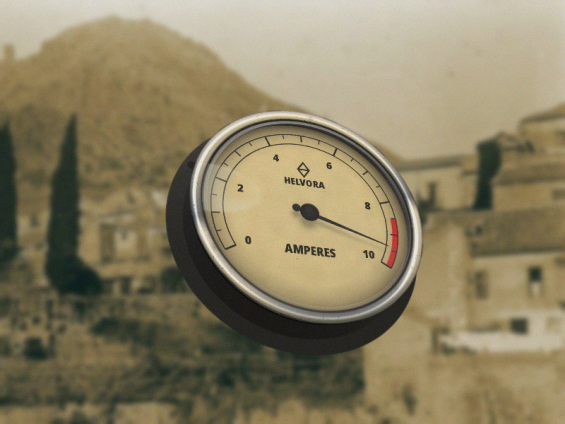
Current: A 9.5
